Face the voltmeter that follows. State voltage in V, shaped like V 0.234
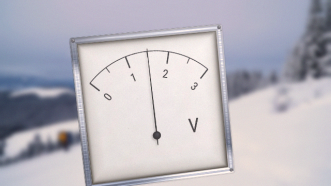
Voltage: V 1.5
